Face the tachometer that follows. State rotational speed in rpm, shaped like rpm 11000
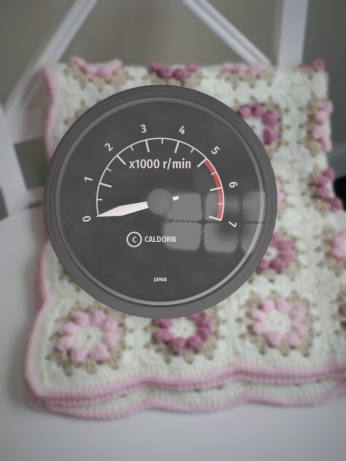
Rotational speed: rpm 0
